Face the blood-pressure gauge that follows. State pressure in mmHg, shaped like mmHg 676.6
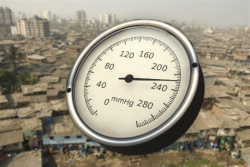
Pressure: mmHg 230
